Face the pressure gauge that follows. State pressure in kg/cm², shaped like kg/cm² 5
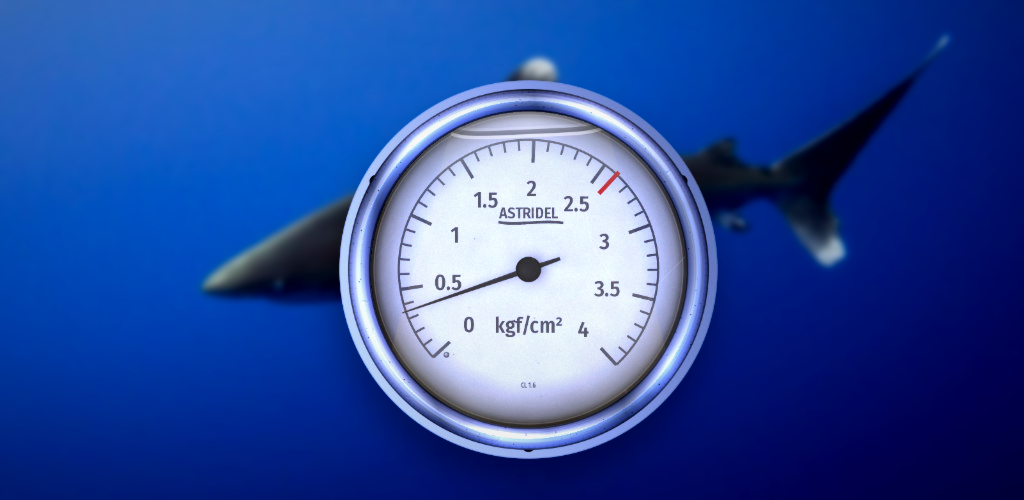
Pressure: kg/cm² 0.35
